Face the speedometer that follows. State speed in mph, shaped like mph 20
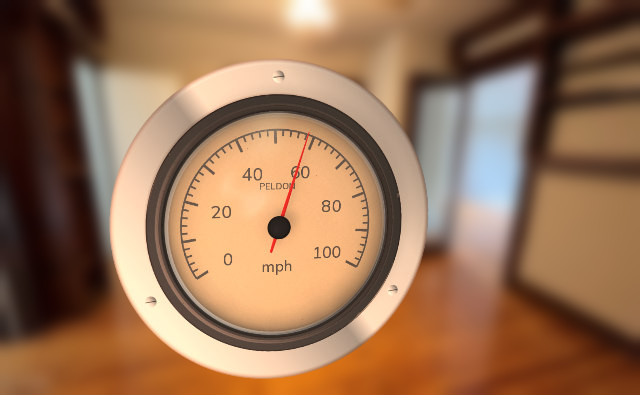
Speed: mph 58
